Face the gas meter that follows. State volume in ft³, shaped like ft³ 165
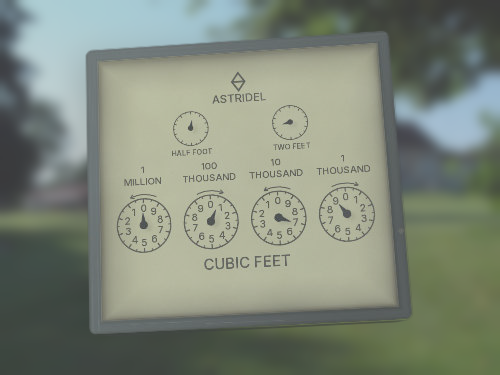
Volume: ft³ 6900
